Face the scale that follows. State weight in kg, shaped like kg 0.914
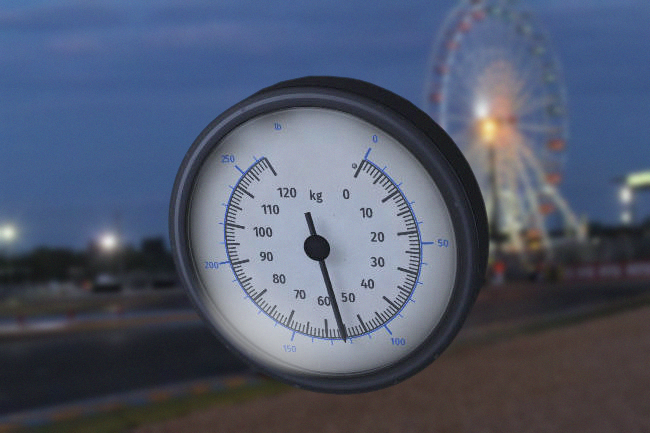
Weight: kg 55
